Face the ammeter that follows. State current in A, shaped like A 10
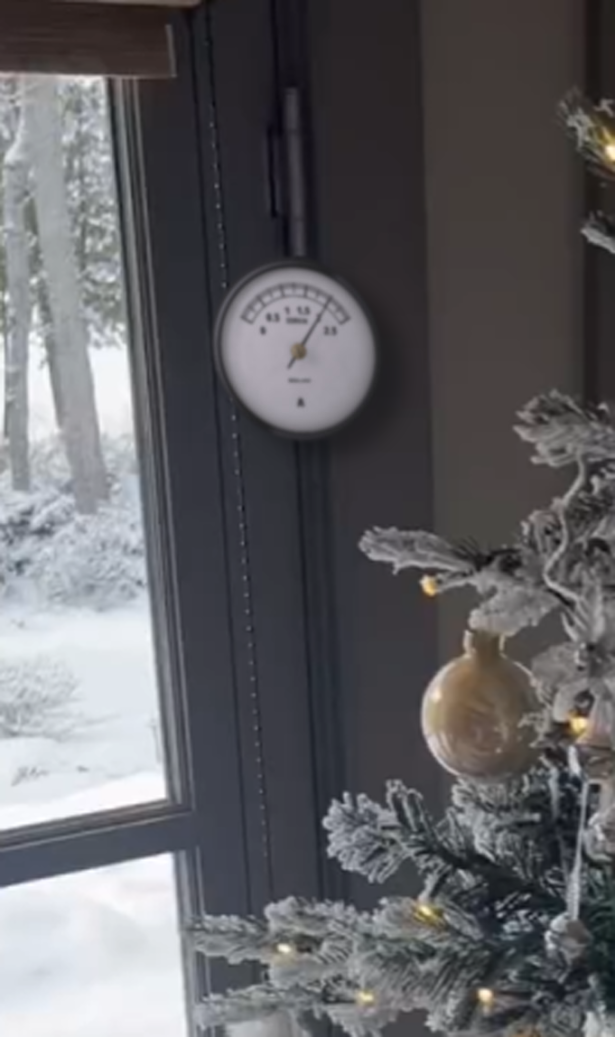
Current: A 2
